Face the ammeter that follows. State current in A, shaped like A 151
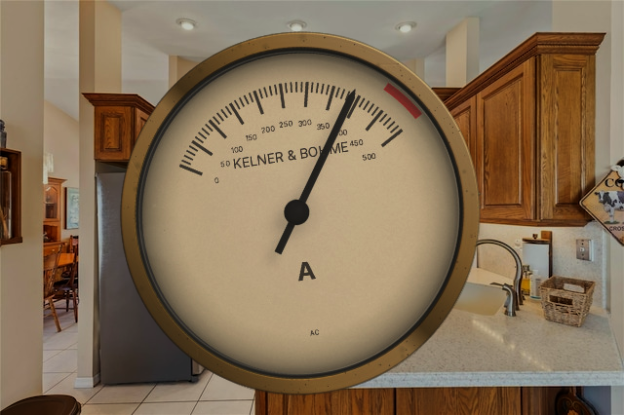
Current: A 390
